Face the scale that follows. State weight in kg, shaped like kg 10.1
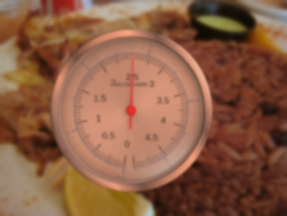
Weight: kg 2.5
